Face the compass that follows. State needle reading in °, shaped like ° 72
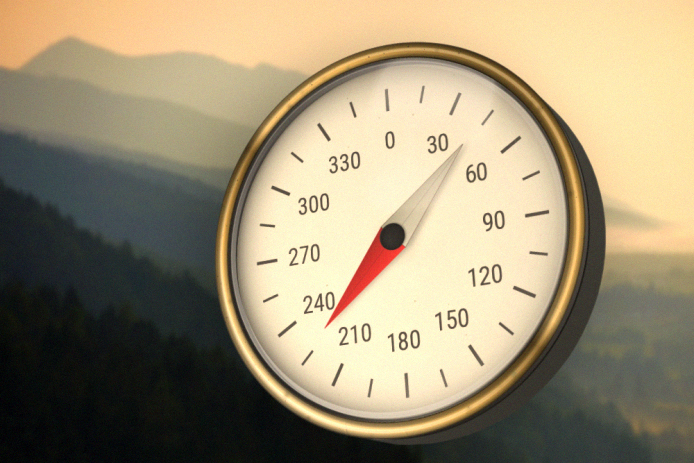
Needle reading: ° 225
